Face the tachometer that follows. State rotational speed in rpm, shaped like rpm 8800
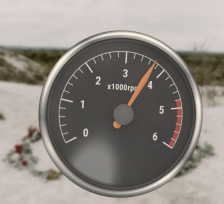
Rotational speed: rpm 3700
